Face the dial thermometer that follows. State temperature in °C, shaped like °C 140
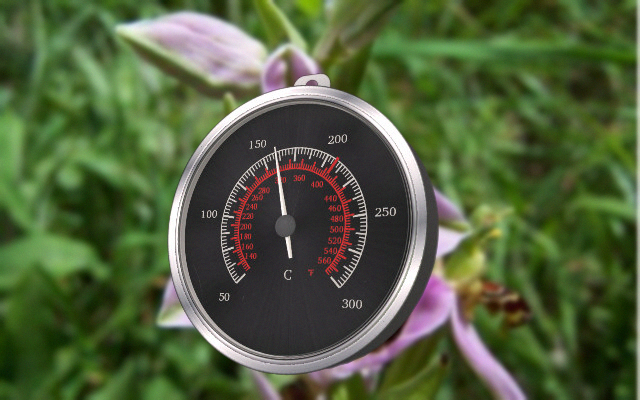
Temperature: °C 162.5
